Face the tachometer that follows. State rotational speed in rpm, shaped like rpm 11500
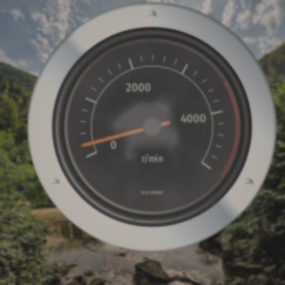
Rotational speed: rpm 200
